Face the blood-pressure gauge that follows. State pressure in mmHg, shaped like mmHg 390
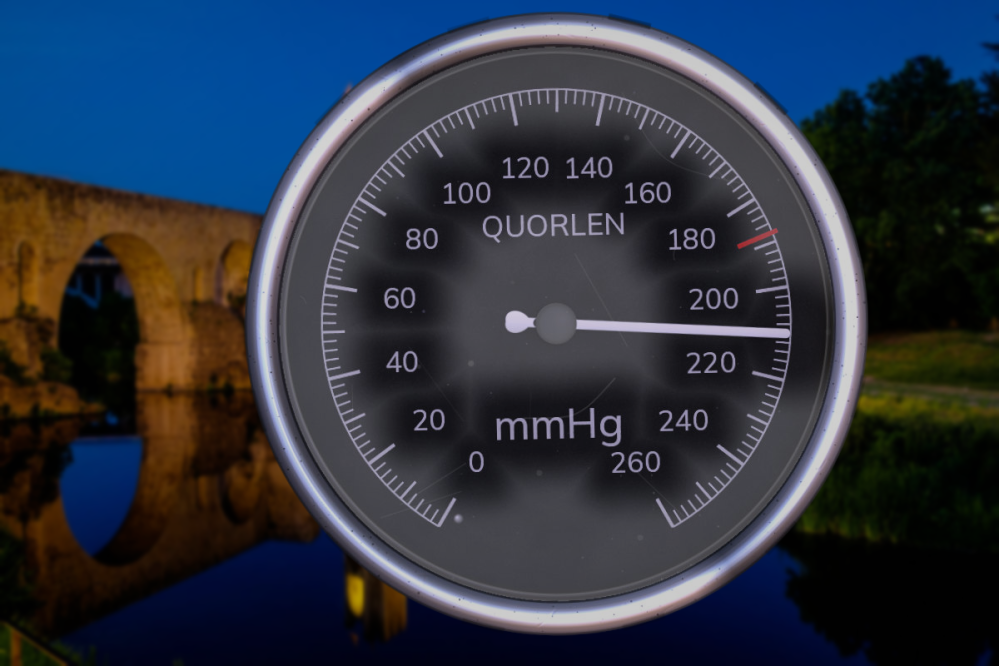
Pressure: mmHg 210
